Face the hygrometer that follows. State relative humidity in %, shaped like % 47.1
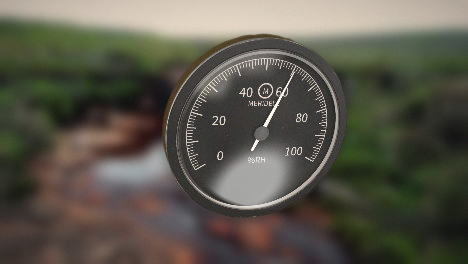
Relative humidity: % 60
